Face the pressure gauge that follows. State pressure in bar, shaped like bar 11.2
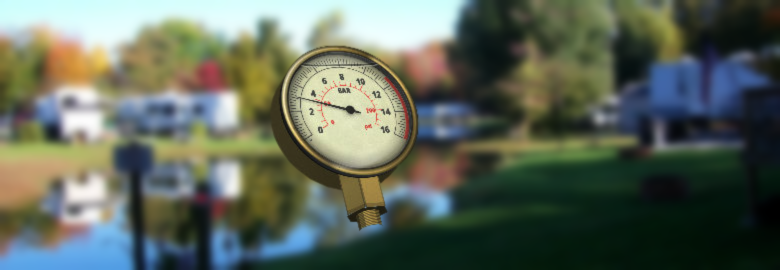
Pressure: bar 3
